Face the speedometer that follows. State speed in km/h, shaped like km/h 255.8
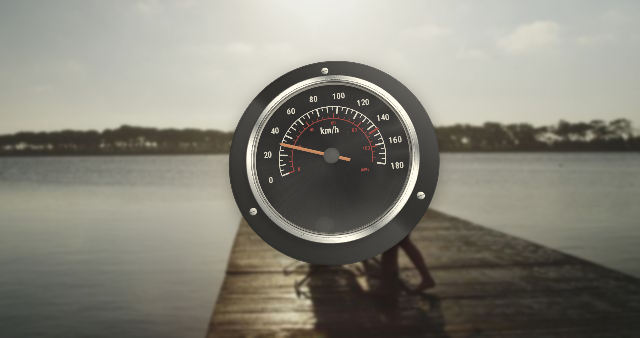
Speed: km/h 30
